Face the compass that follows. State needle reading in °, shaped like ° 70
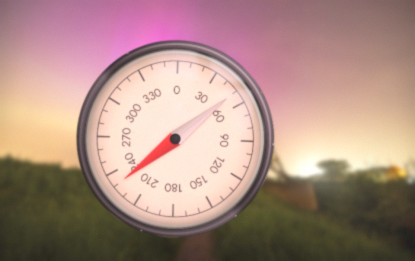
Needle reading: ° 230
